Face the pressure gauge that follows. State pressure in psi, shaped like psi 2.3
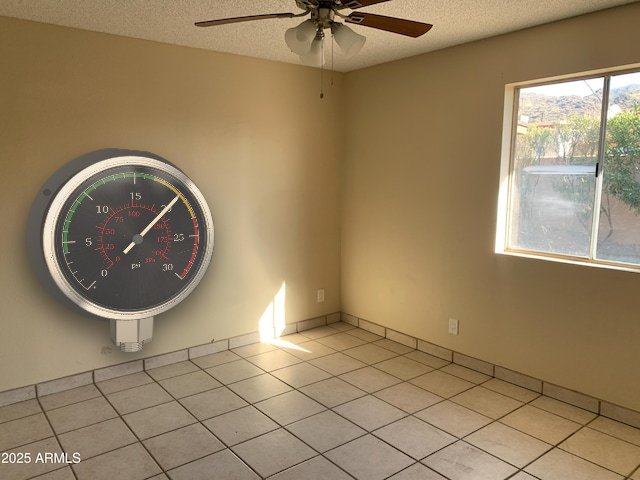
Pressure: psi 20
